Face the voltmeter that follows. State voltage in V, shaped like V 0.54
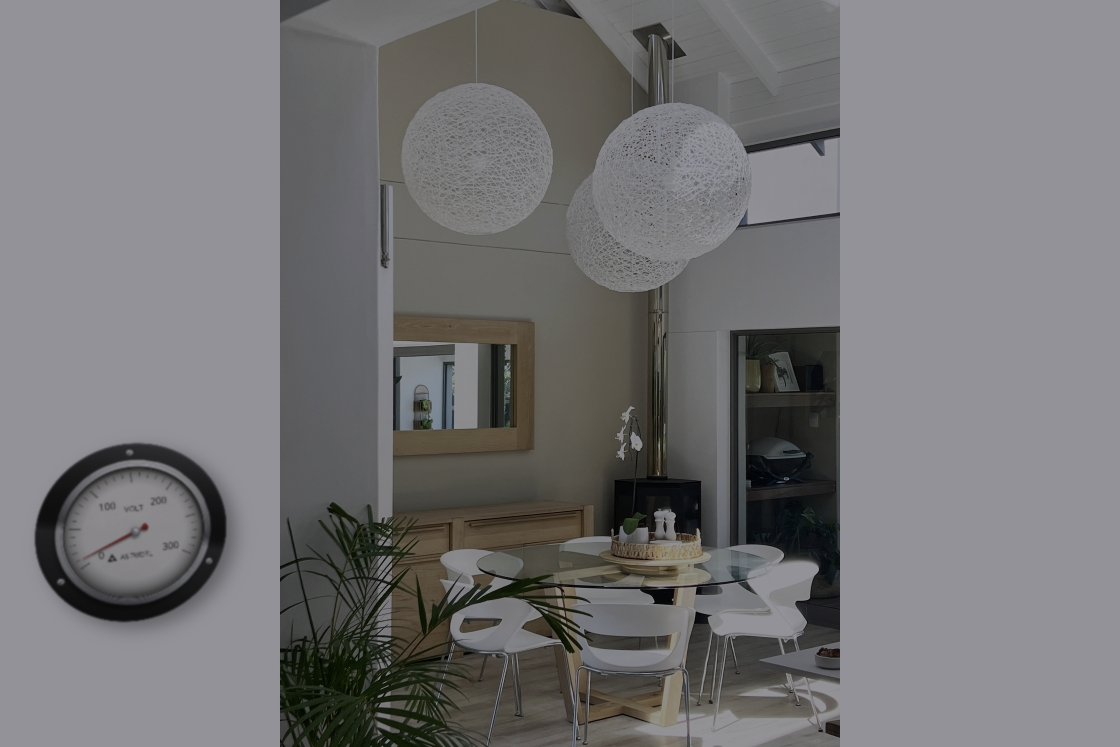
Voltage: V 10
